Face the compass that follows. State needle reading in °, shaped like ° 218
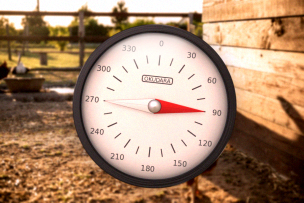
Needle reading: ° 90
